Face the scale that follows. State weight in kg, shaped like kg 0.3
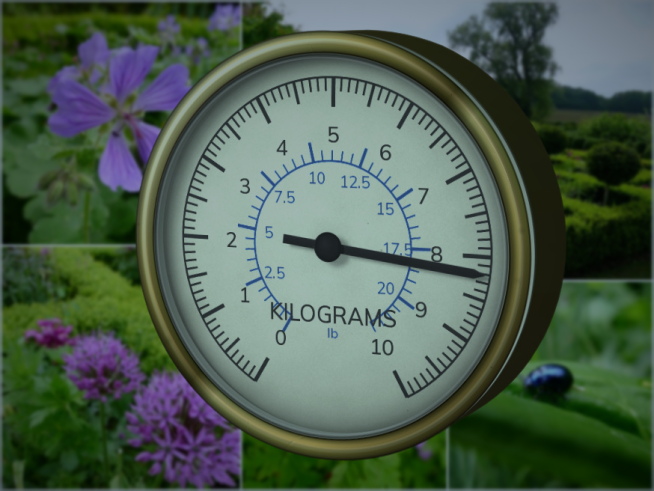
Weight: kg 8.2
